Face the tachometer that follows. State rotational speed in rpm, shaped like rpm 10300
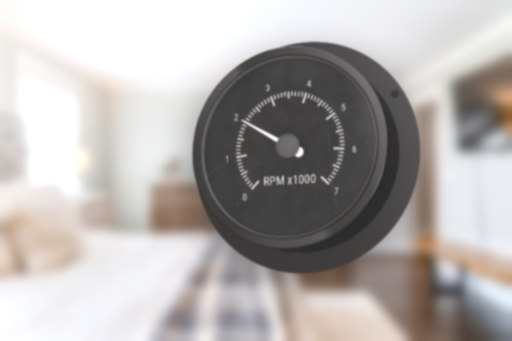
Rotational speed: rpm 2000
